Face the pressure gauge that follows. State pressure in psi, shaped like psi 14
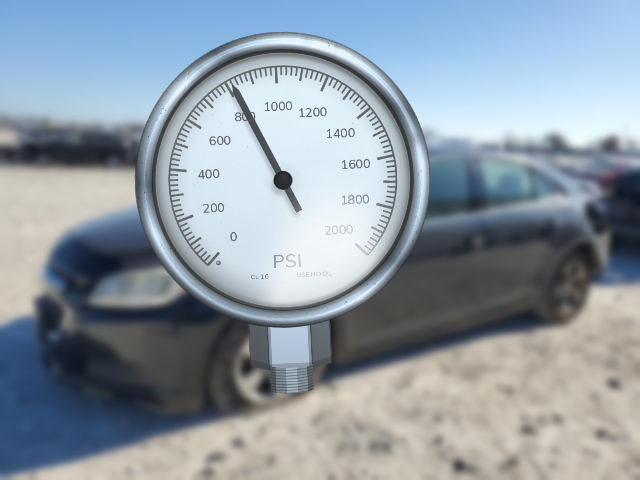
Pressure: psi 820
